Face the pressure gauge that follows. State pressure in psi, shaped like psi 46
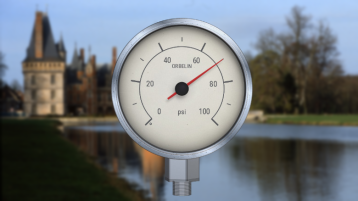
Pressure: psi 70
